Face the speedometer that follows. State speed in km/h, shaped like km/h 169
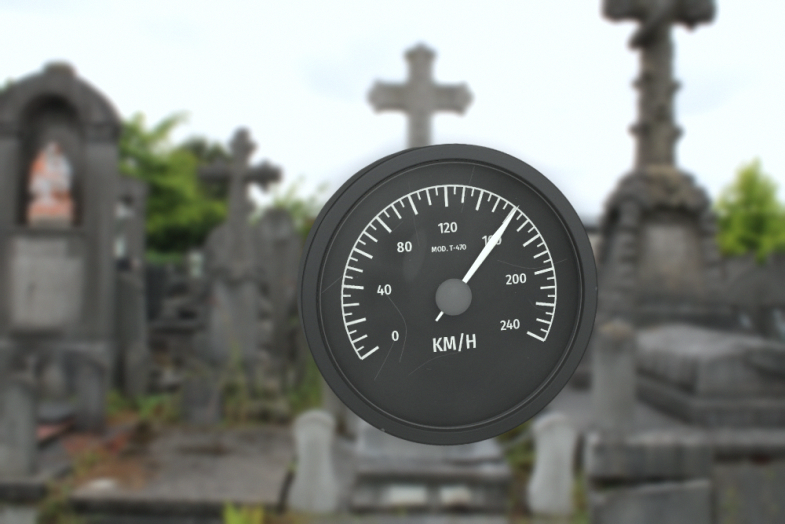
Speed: km/h 160
